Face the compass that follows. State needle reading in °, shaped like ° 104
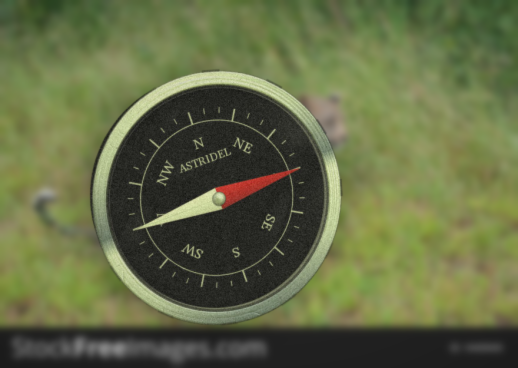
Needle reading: ° 90
